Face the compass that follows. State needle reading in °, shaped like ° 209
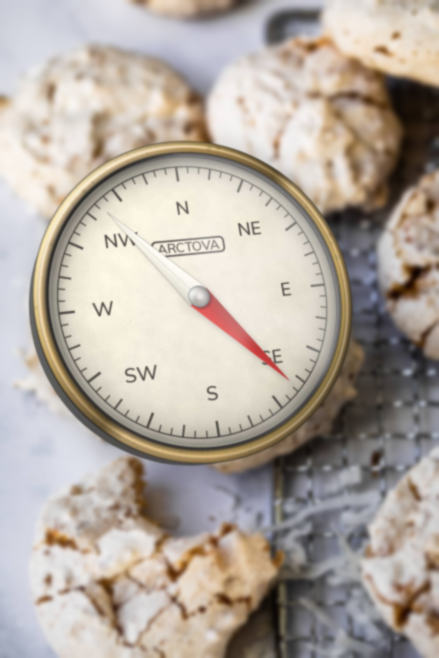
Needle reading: ° 140
